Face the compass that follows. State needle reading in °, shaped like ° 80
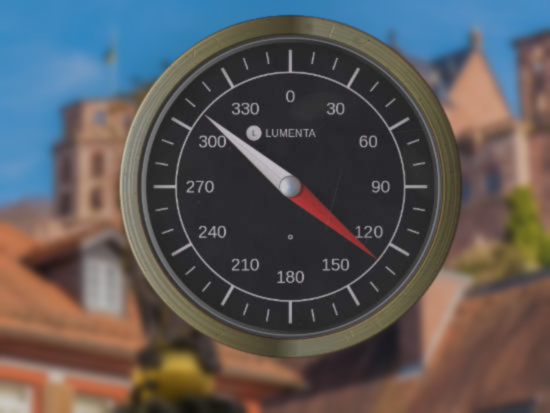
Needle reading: ° 130
